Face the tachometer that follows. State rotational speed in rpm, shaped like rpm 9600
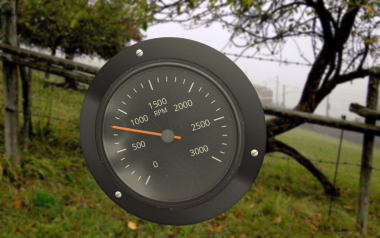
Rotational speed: rpm 800
